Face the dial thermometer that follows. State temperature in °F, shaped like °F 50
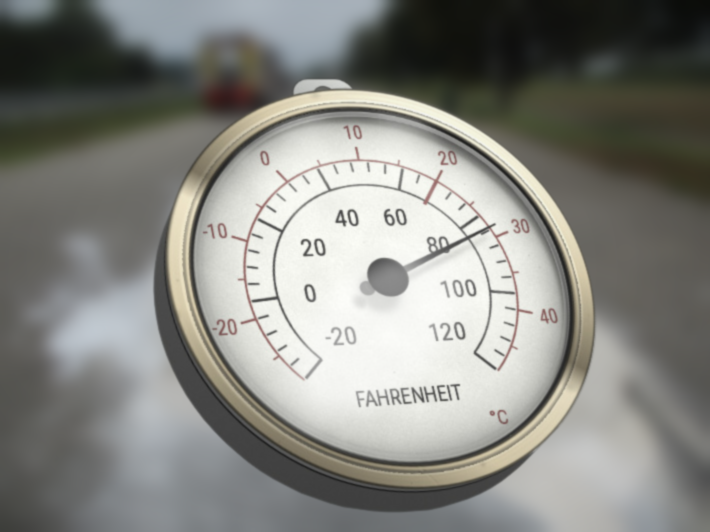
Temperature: °F 84
